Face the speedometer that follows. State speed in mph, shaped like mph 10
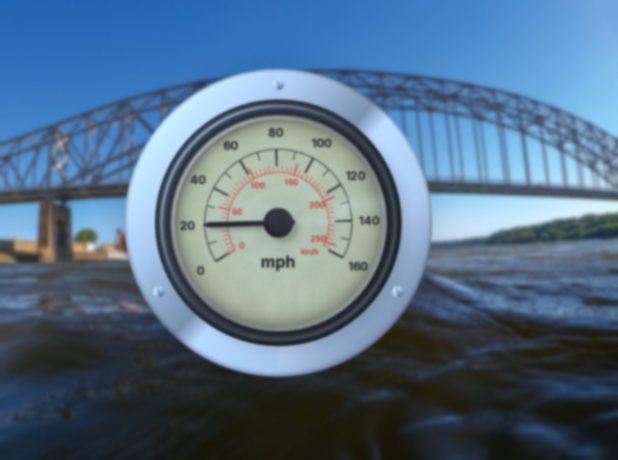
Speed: mph 20
